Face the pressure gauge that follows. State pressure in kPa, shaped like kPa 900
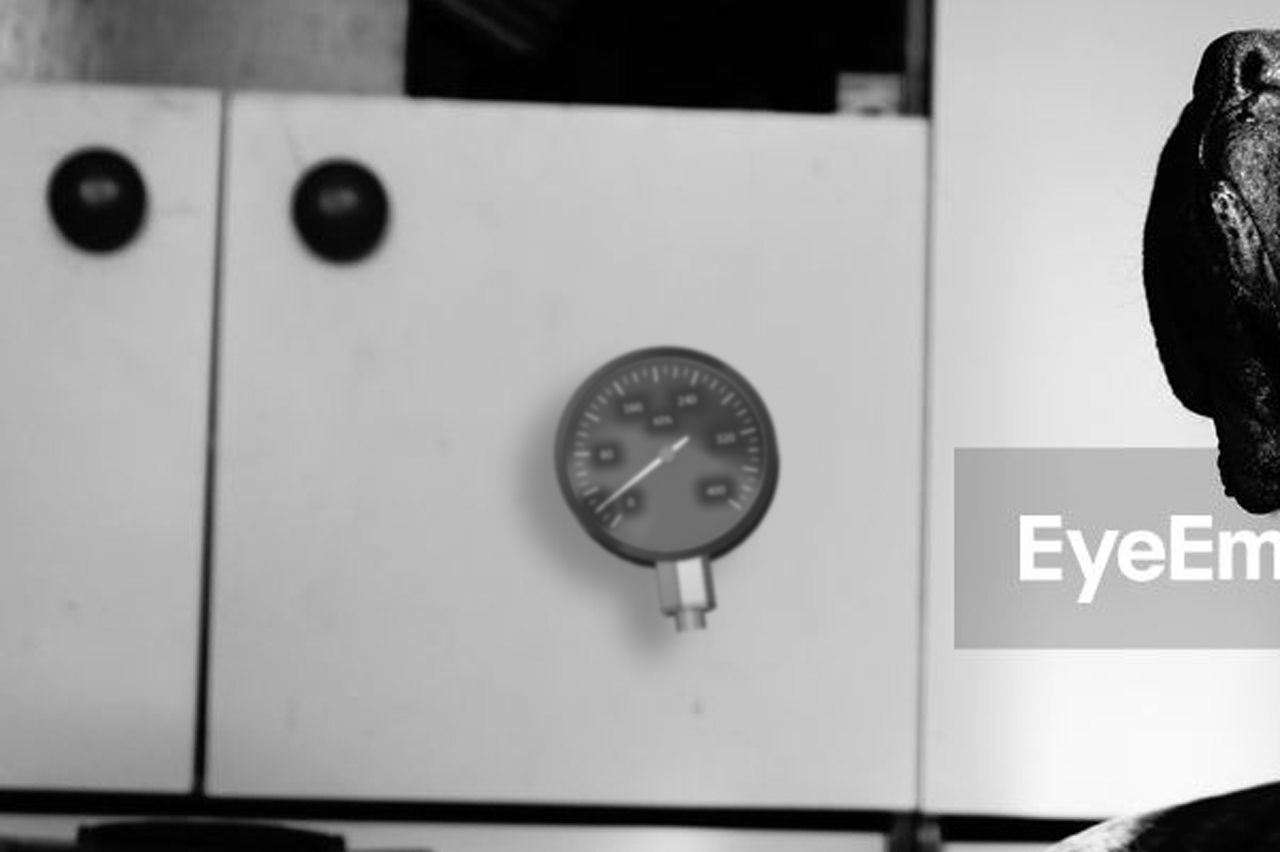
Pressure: kPa 20
